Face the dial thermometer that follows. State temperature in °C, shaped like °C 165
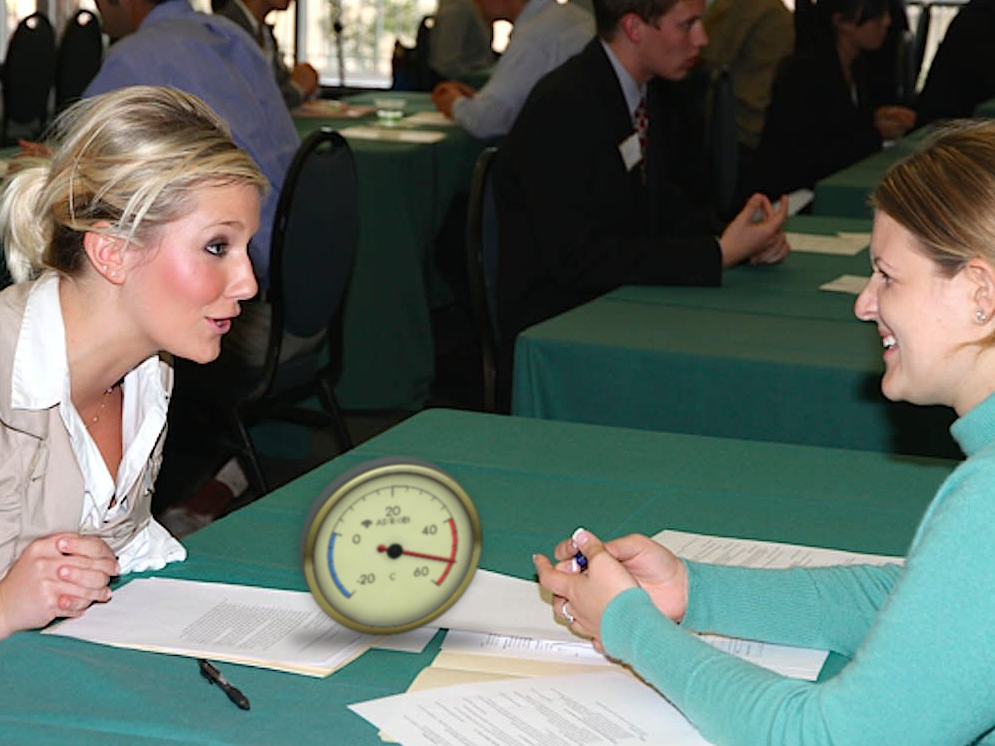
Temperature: °C 52
